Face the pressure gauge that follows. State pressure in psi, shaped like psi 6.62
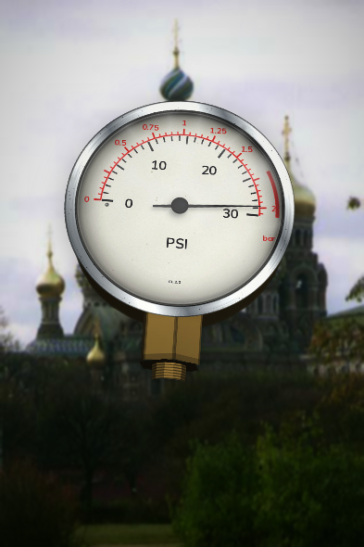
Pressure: psi 29
